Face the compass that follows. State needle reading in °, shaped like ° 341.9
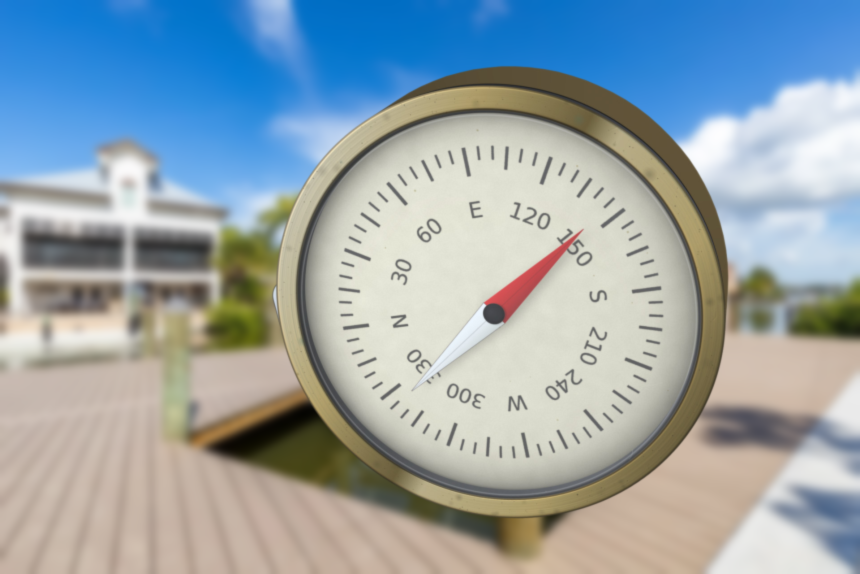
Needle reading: ° 145
